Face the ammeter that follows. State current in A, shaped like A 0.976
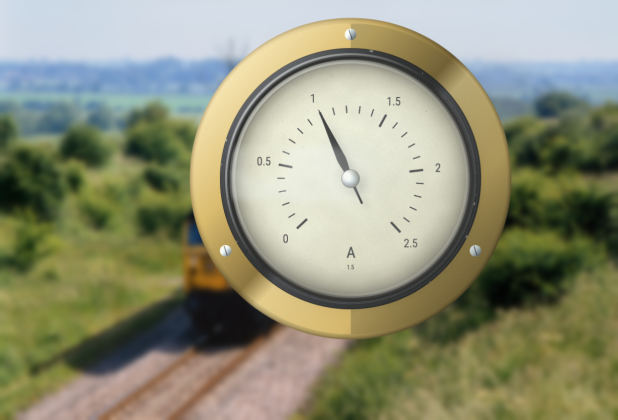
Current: A 1
